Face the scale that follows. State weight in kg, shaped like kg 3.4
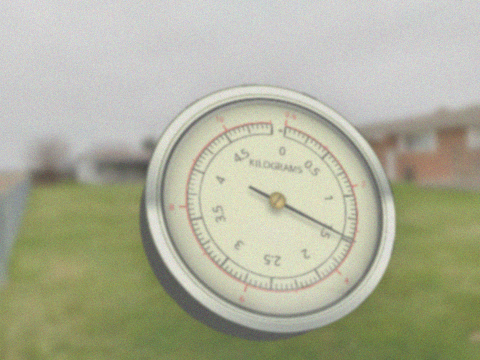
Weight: kg 1.5
